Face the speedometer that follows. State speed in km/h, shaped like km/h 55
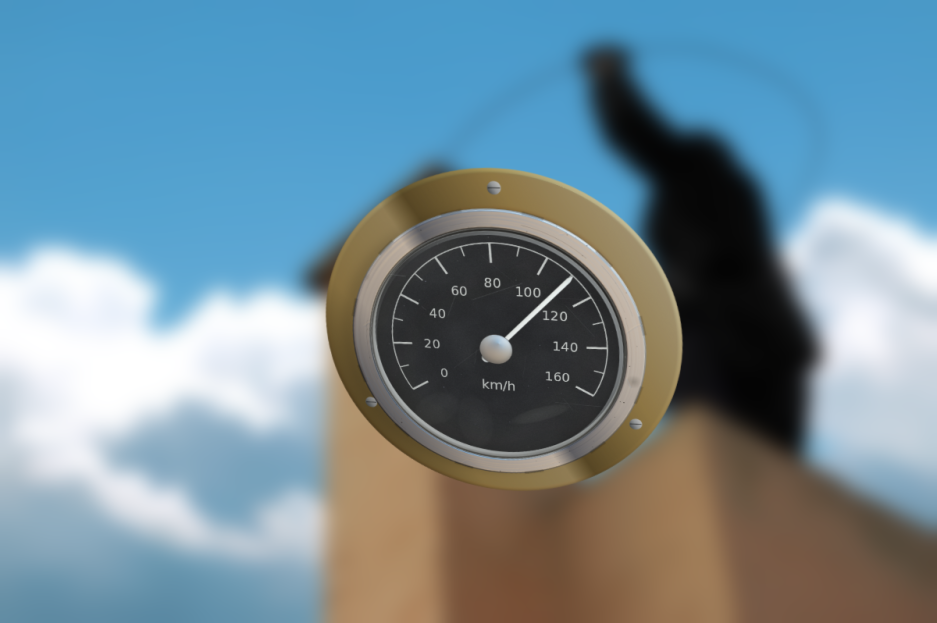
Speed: km/h 110
